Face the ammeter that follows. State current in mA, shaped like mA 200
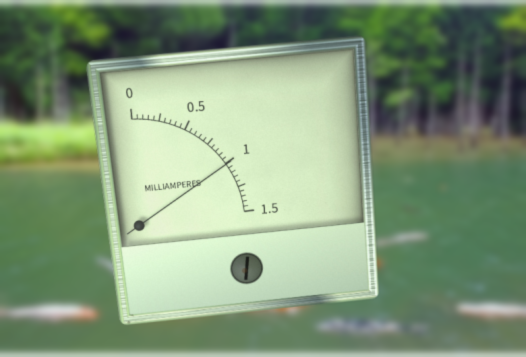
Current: mA 1
